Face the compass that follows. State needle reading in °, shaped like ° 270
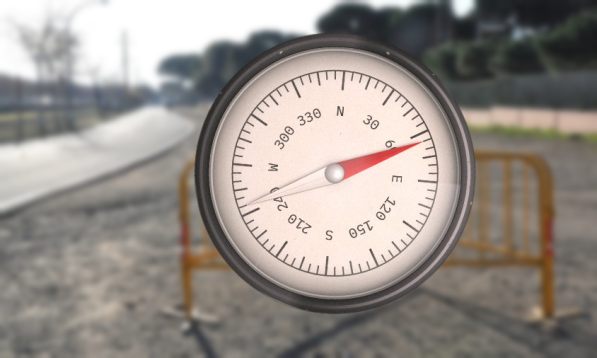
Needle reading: ° 65
